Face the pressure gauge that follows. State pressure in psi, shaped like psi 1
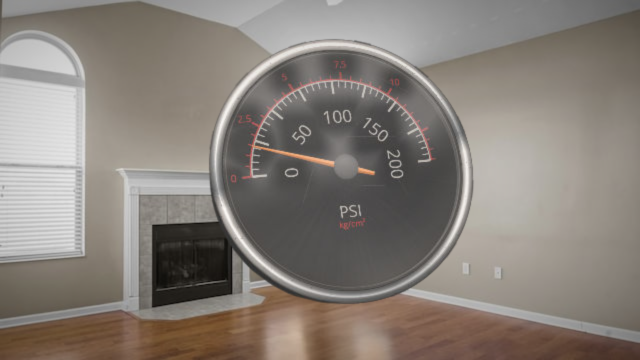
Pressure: psi 20
